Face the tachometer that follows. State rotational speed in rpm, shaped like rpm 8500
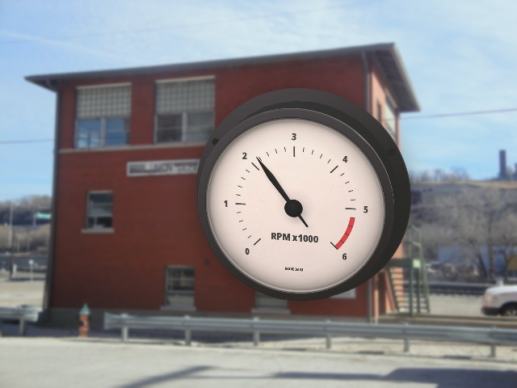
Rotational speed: rpm 2200
